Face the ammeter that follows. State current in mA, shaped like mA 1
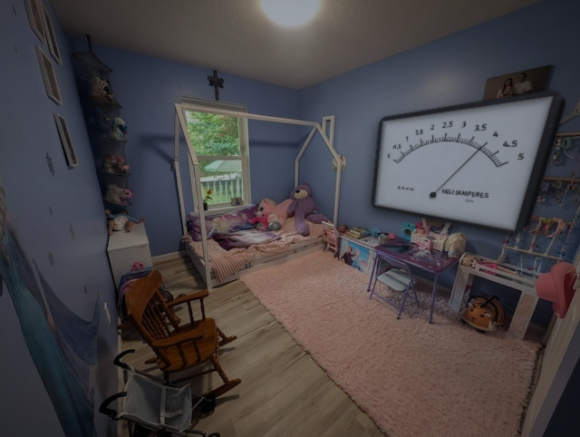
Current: mA 4
